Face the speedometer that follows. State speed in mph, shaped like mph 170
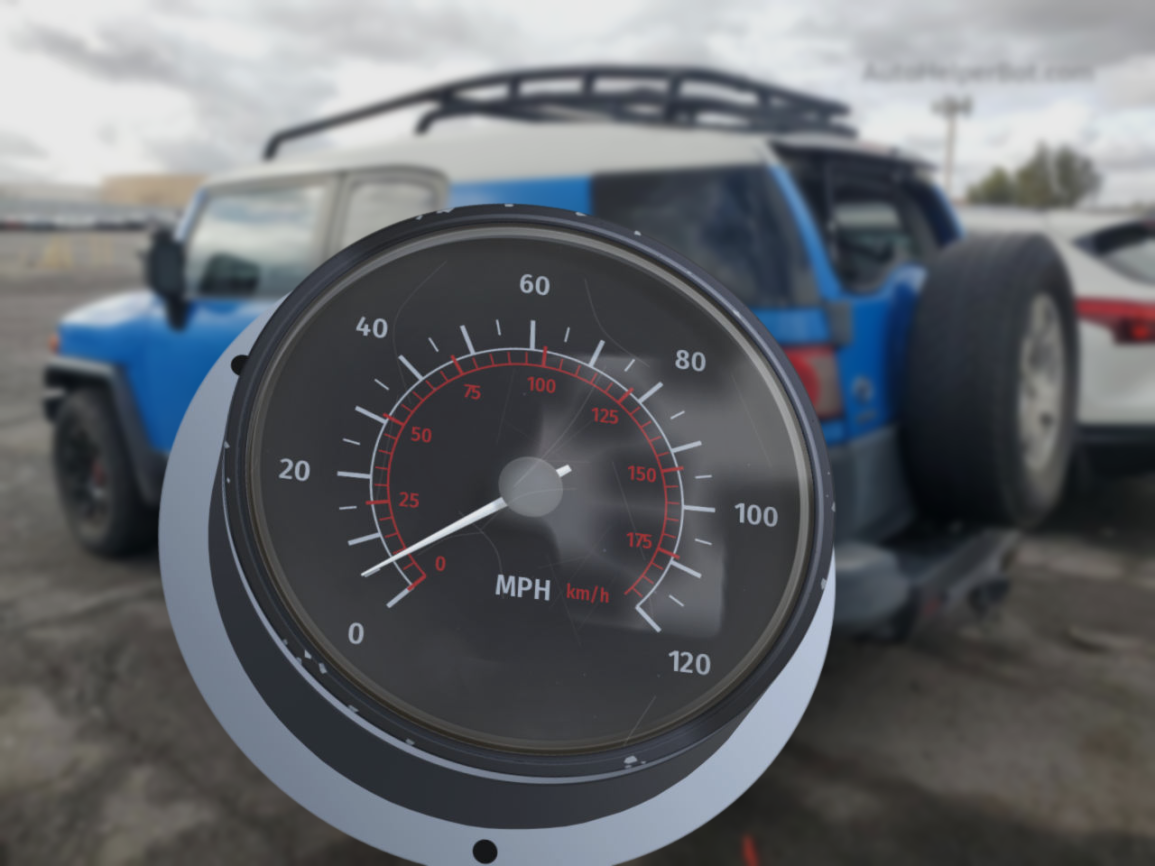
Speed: mph 5
